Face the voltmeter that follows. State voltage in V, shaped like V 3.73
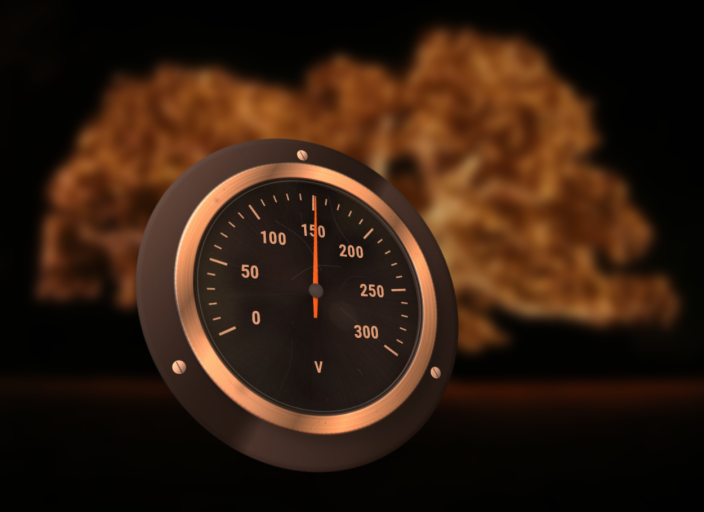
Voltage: V 150
